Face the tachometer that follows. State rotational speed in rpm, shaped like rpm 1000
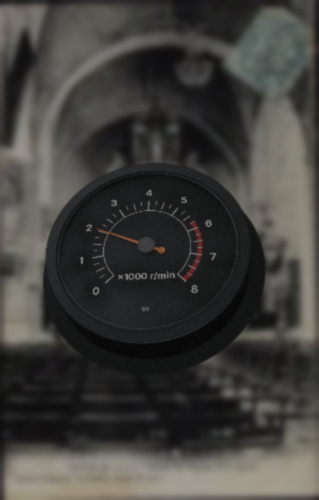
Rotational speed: rpm 2000
